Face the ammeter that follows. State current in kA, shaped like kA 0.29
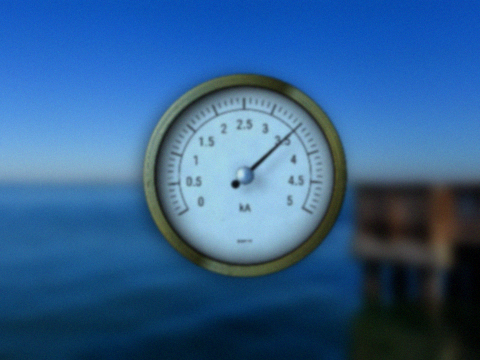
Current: kA 3.5
